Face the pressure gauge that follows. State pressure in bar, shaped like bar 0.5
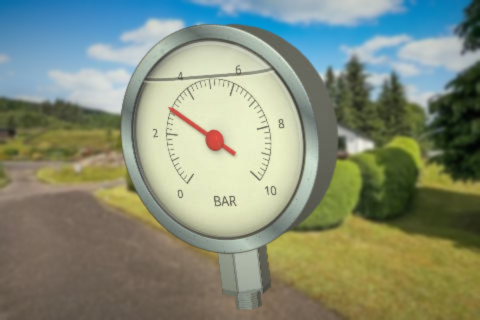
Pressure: bar 3
